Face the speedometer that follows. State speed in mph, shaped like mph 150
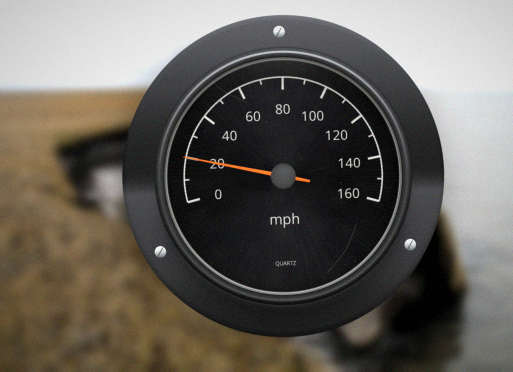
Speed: mph 20
